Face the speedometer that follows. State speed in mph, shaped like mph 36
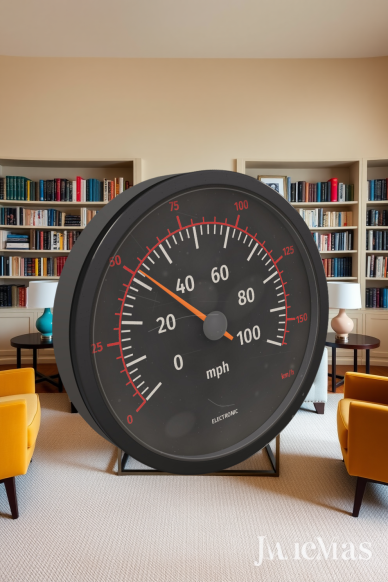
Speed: mph 32
